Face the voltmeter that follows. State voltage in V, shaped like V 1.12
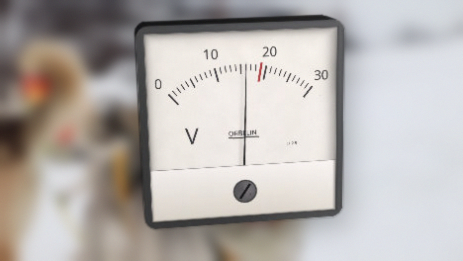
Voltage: V 16
